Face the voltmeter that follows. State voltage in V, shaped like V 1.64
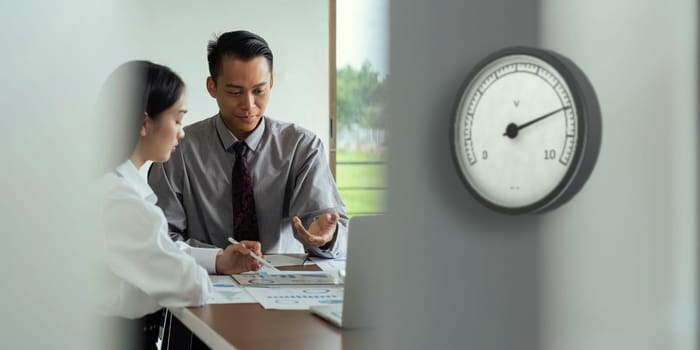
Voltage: V 8
